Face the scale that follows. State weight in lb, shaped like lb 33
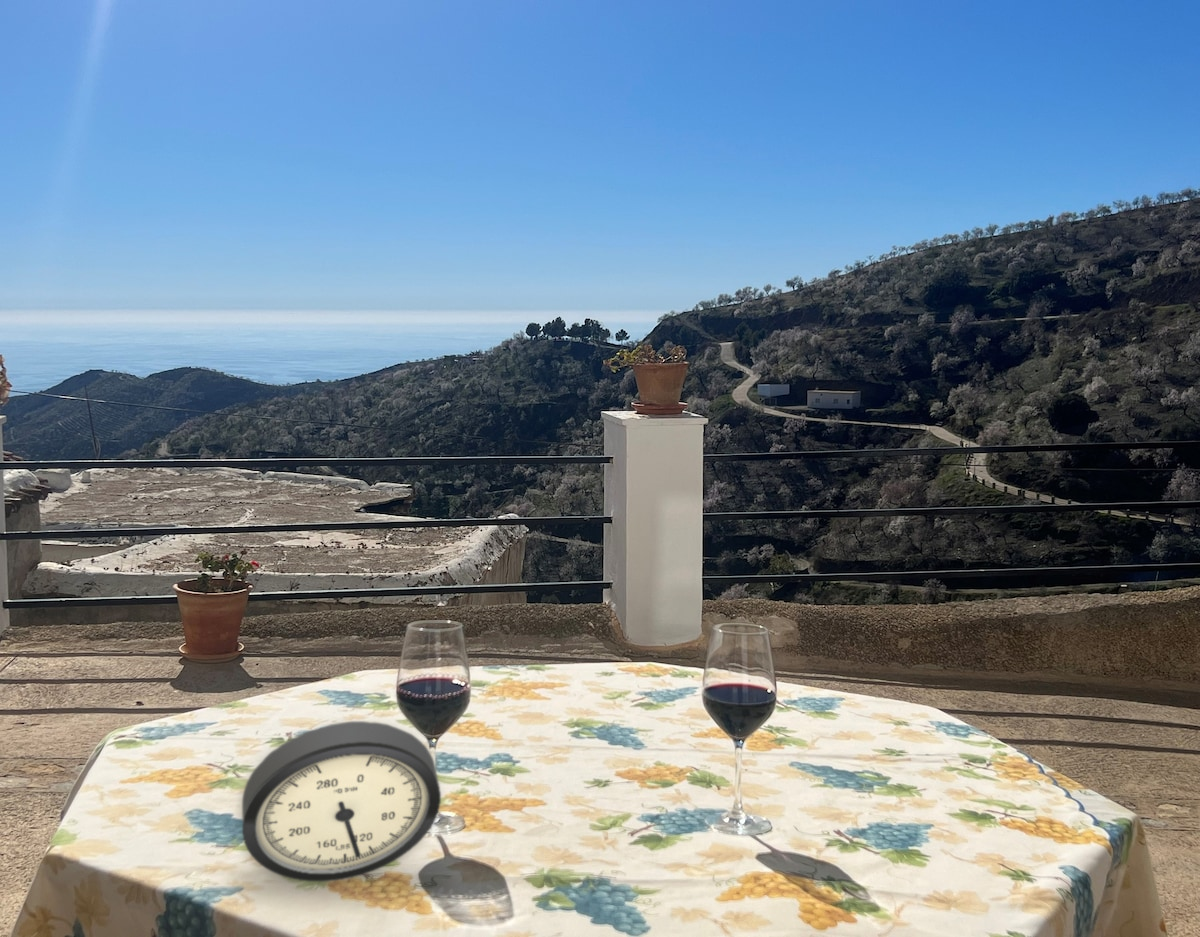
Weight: lb 130
